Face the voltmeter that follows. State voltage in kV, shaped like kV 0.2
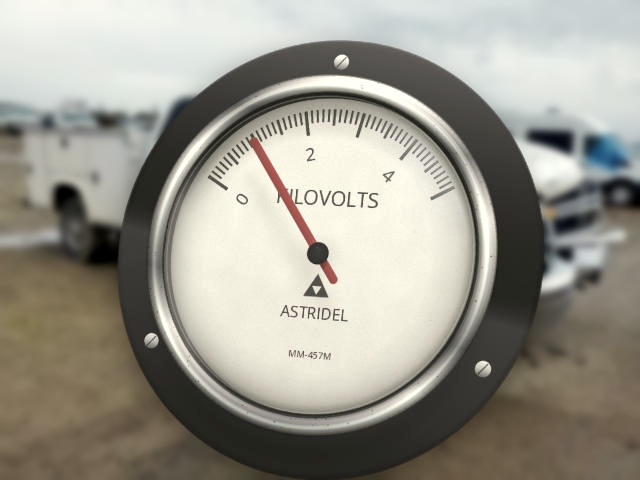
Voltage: kV 1
